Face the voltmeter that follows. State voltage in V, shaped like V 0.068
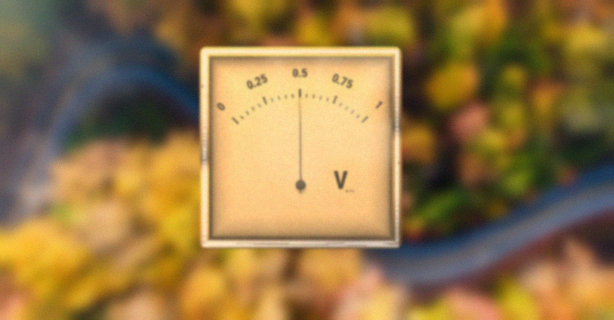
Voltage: V 0.5
